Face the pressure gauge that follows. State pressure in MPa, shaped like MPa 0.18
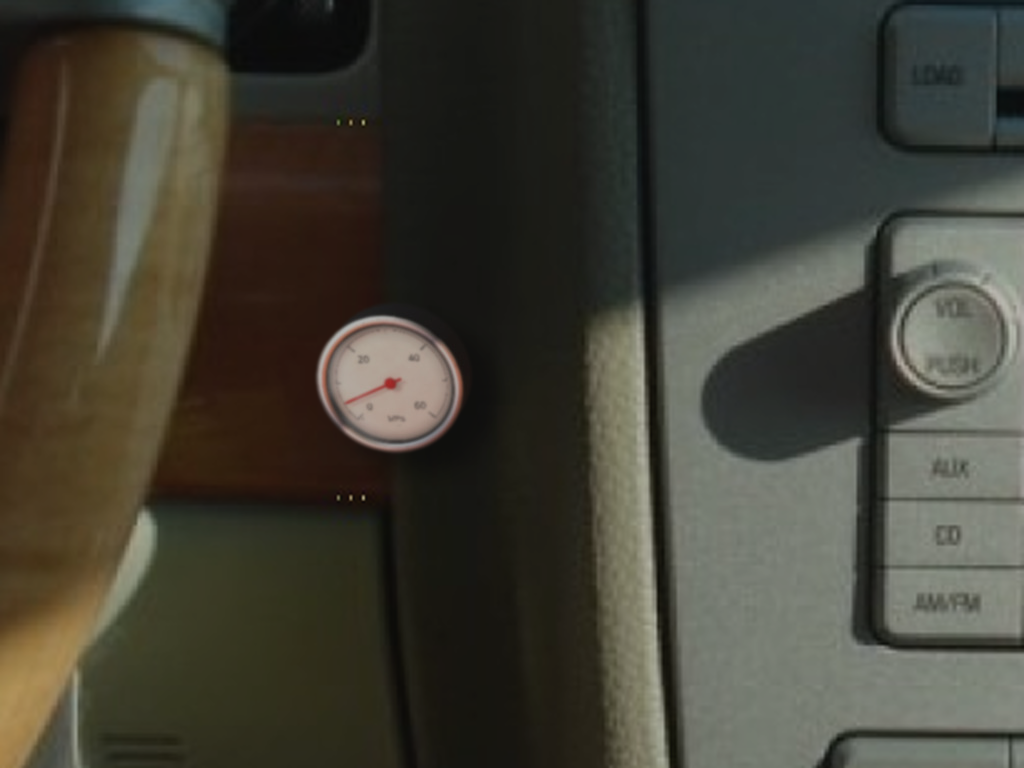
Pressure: MPa 5
